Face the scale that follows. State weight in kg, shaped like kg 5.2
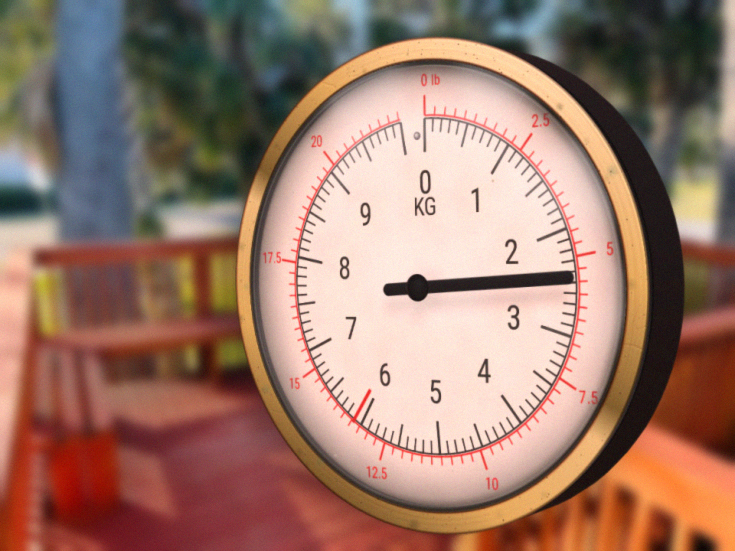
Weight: kg 2.45
